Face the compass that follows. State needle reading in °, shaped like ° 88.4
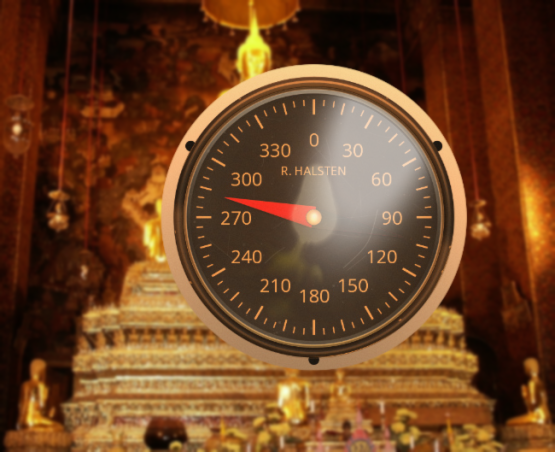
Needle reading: ° 282.5
